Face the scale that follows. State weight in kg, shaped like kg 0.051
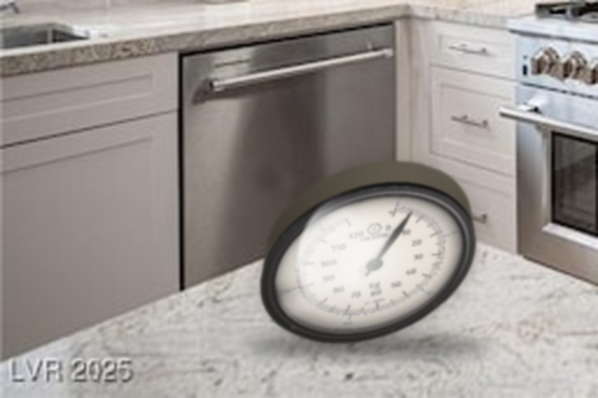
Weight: kg 5
